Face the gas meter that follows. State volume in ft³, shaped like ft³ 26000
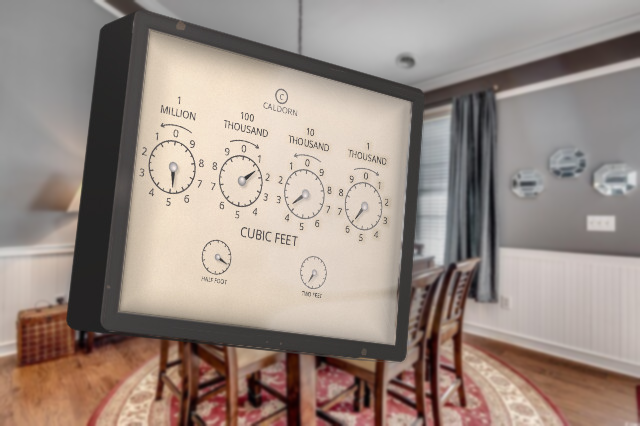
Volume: ft³ 513600
